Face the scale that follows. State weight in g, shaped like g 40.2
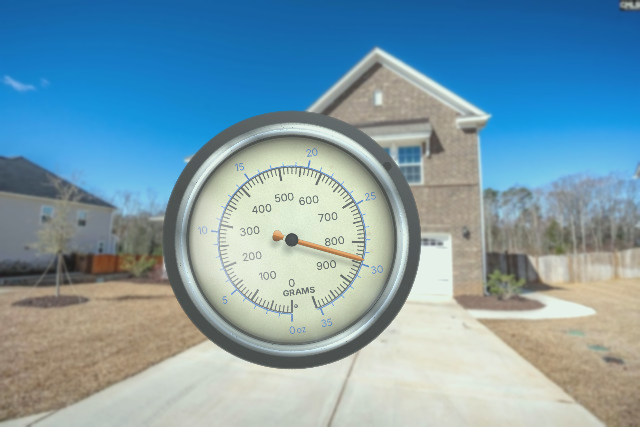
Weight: g 840
